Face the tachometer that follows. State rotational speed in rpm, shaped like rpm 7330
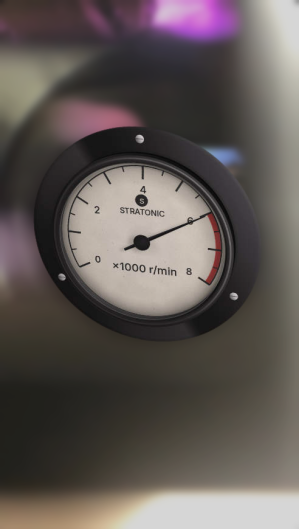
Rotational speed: rpm 6000
